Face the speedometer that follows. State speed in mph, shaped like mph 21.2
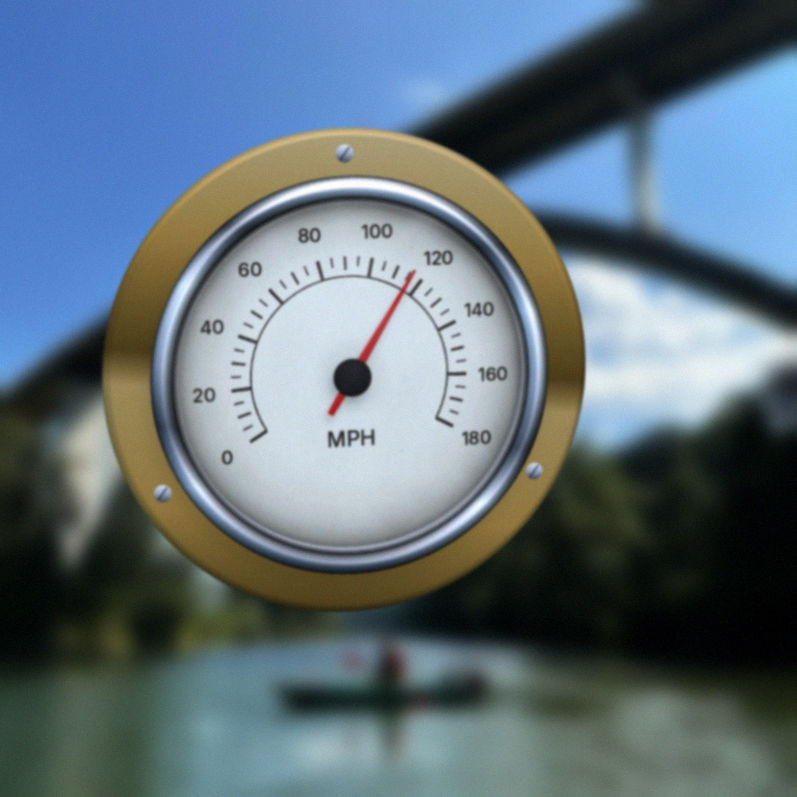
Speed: mph 115
